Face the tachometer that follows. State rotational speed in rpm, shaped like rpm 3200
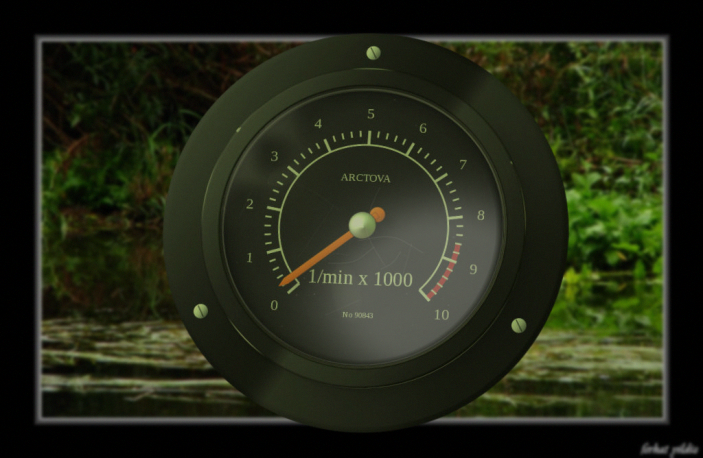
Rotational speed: rpm 200
